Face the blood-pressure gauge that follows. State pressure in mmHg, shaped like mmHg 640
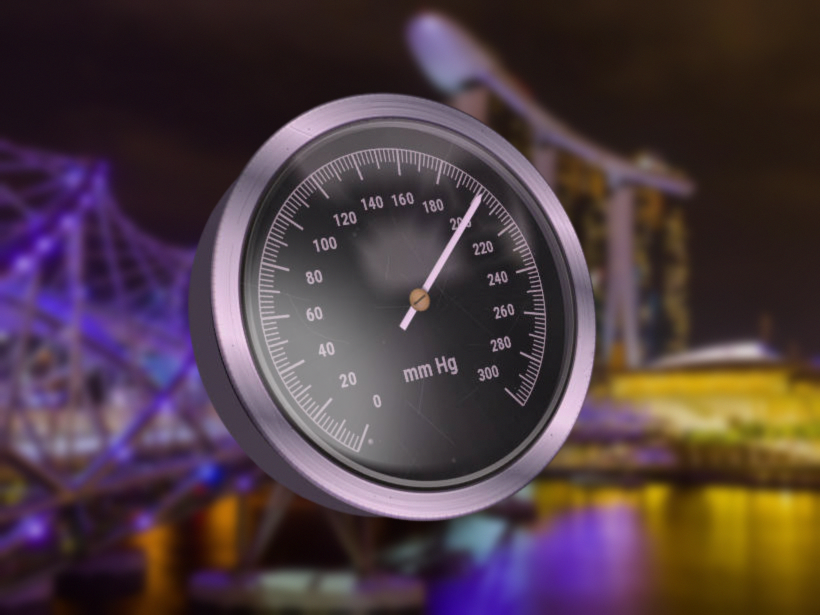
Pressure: mmHg 200
